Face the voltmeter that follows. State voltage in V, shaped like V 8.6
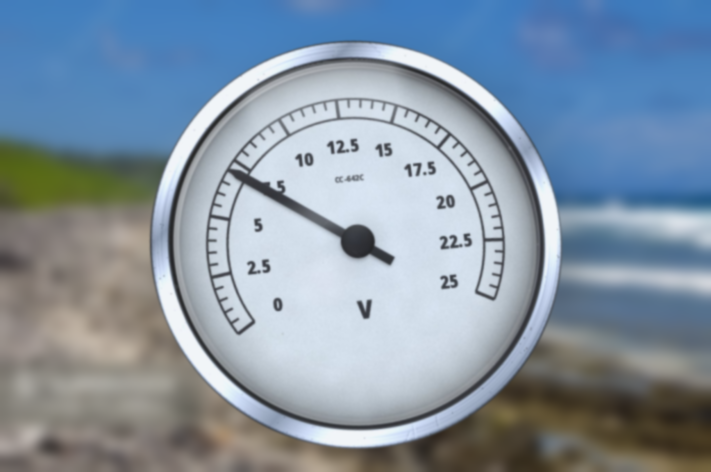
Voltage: V 7
